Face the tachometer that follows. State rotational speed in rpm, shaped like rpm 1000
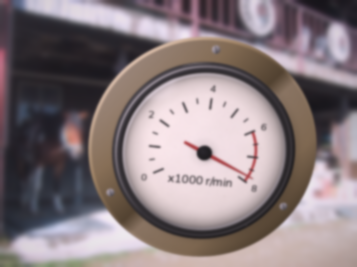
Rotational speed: rpm 7750
